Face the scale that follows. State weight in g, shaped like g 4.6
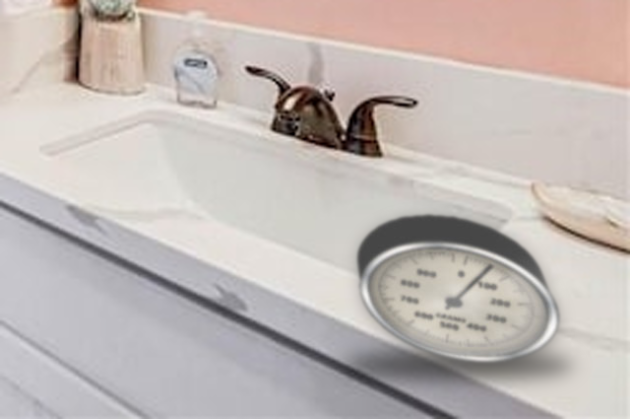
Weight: g 50
